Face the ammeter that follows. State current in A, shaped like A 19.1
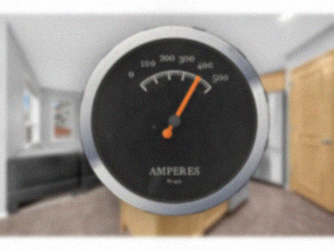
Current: A 400
